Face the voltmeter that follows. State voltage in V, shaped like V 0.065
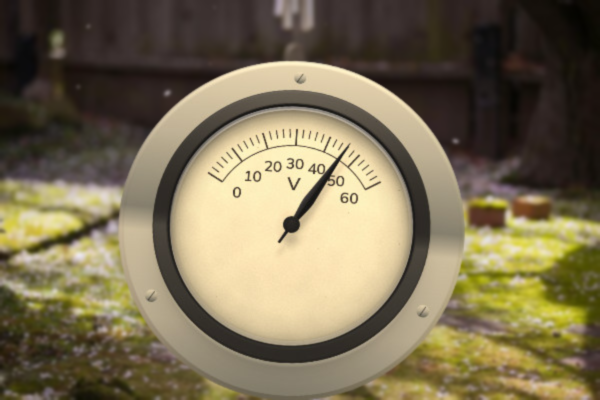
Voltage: V 46
